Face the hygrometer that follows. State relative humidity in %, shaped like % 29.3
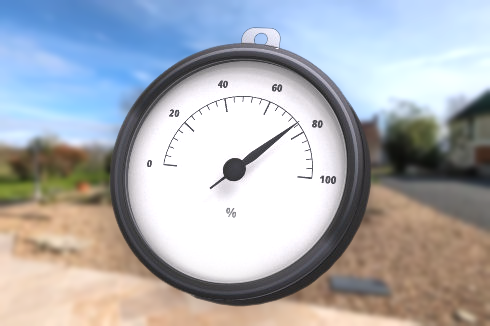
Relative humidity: % 76
